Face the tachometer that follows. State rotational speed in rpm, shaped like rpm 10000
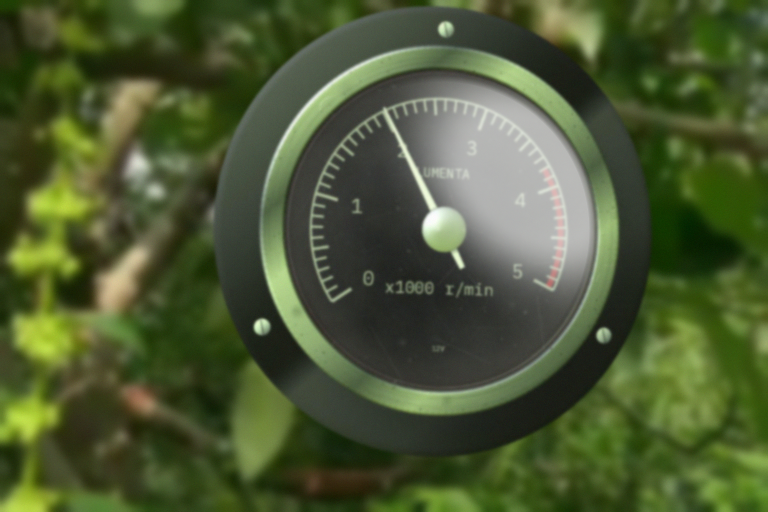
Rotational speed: rpm 2000
